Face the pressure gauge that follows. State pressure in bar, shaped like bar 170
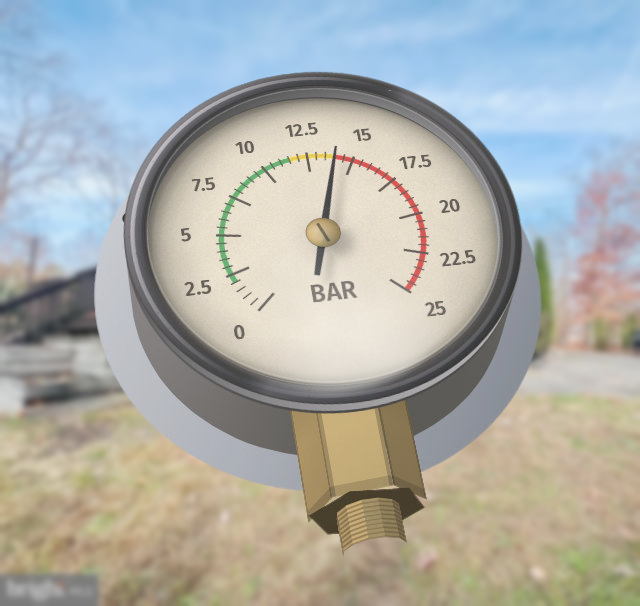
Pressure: bar 14
